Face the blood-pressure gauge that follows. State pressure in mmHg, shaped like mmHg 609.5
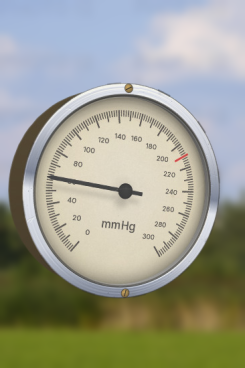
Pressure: mmHg 60
